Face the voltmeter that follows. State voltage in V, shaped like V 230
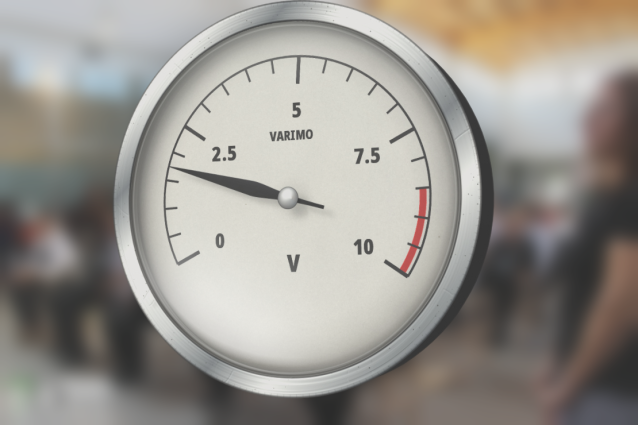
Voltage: V 1.75
